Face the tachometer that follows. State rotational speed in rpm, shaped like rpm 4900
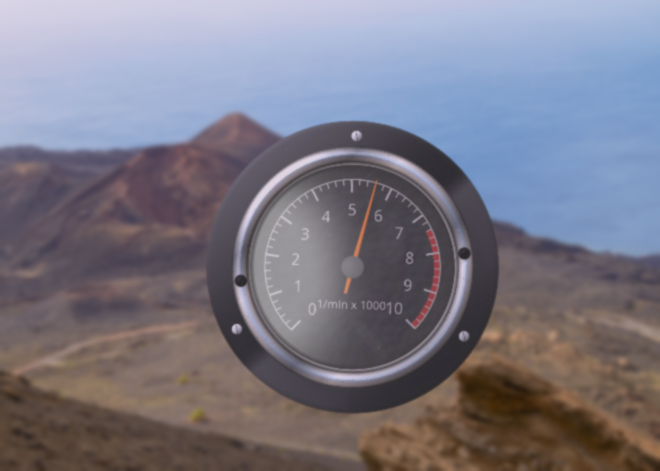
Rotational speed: rpm 5600
